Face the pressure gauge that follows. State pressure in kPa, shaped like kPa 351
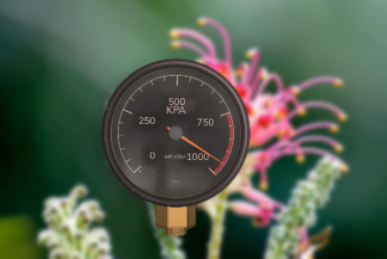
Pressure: kPa 950
